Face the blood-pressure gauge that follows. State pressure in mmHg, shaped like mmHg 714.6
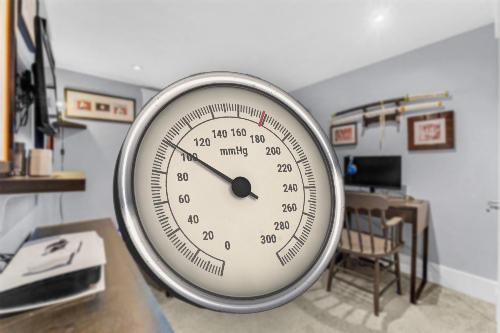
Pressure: mmHg 100
